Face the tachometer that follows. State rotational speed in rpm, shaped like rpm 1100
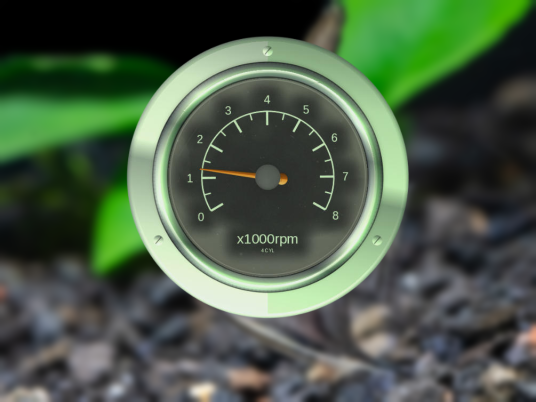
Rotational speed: rpm 1250
